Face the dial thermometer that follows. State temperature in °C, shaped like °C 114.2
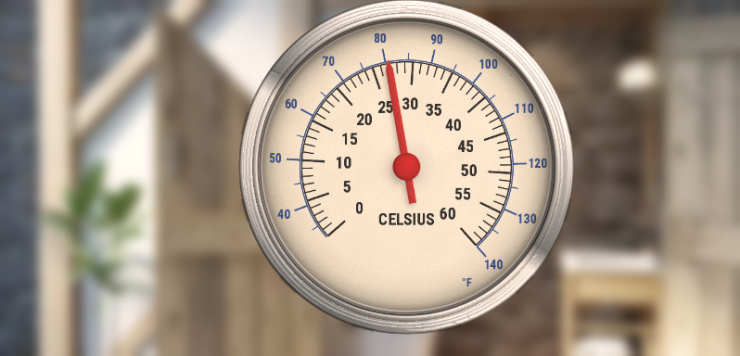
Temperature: °C 27
